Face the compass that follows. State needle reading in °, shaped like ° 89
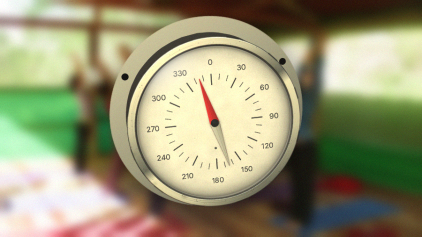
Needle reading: ° 345
